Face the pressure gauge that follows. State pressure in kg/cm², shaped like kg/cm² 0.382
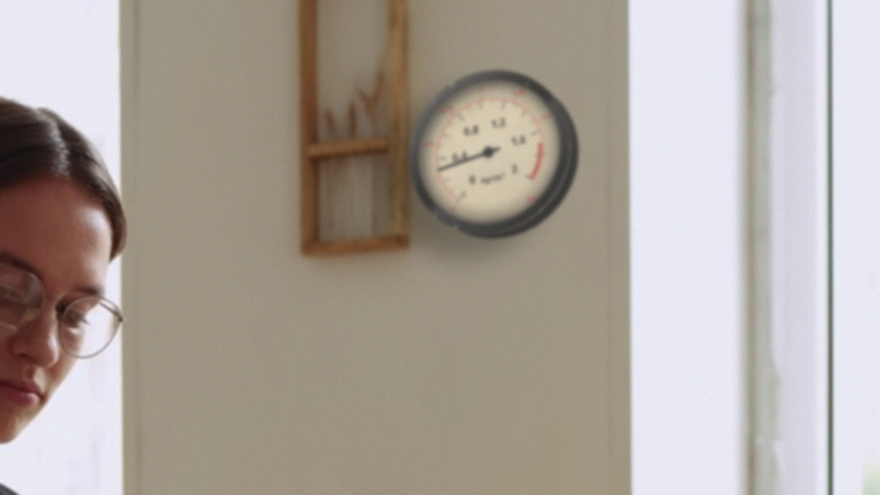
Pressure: kg/cm² 0.3
